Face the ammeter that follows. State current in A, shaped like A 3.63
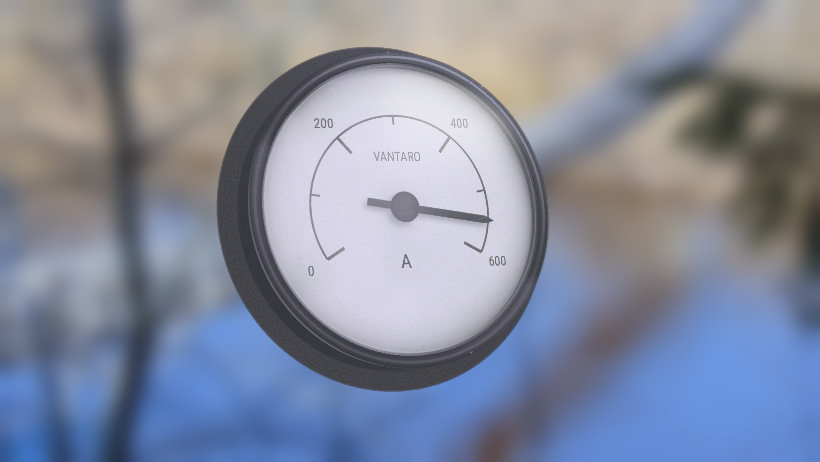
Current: A 550
